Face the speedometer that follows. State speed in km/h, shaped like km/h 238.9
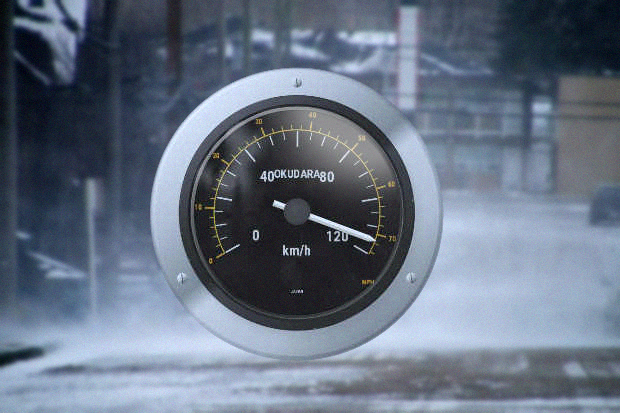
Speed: km/h 115
